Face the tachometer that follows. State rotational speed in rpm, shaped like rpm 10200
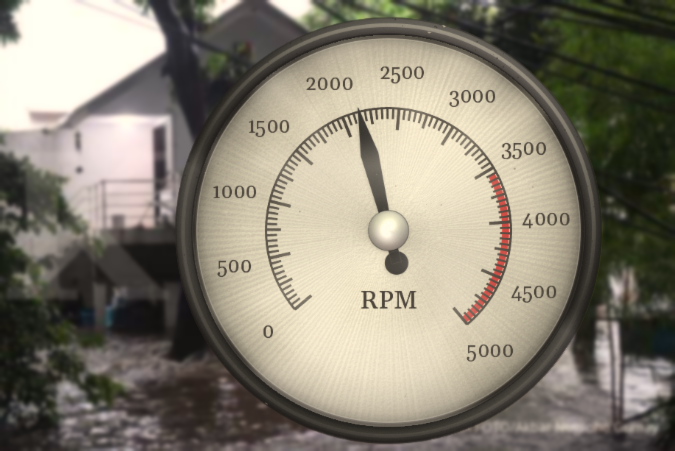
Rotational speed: rpm 2150
